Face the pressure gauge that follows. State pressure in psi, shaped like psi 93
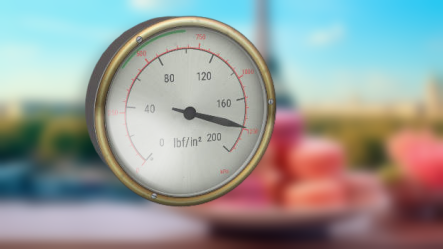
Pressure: psi 180
